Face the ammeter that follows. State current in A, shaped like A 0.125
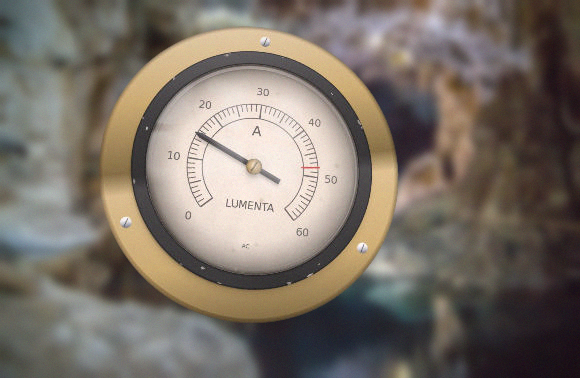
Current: A 15
